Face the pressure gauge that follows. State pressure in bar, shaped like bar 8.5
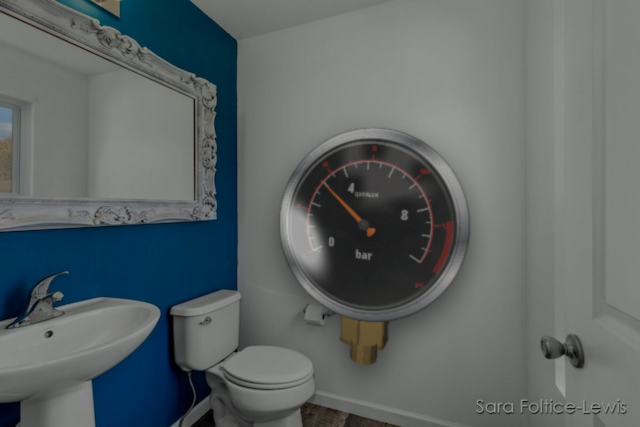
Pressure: bar 3
